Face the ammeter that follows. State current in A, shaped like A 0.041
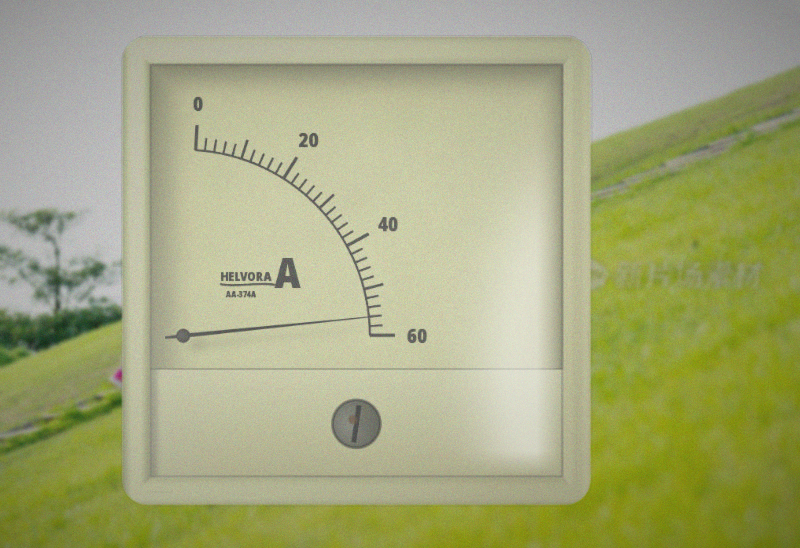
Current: A 56
